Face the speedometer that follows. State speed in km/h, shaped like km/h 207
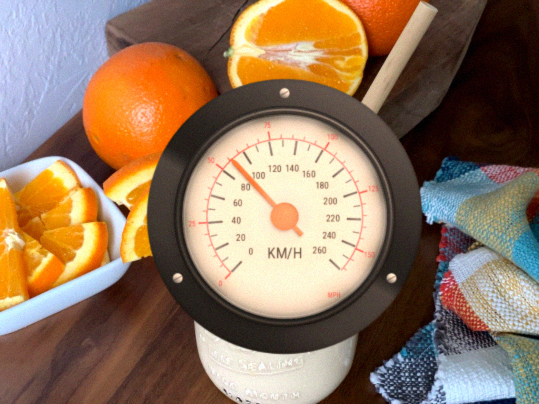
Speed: km/h 90
